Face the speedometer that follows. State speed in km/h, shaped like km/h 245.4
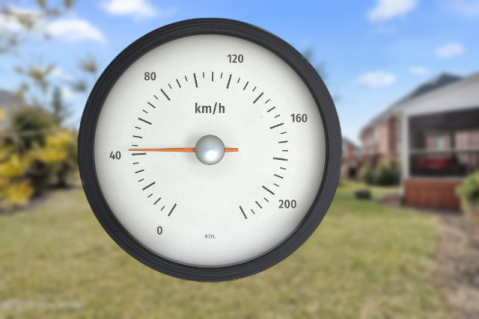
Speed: km/h 42.5
